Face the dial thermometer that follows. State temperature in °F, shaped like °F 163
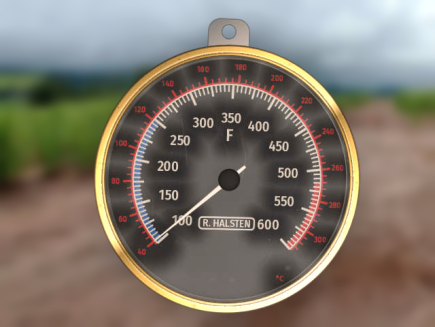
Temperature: °F 105
